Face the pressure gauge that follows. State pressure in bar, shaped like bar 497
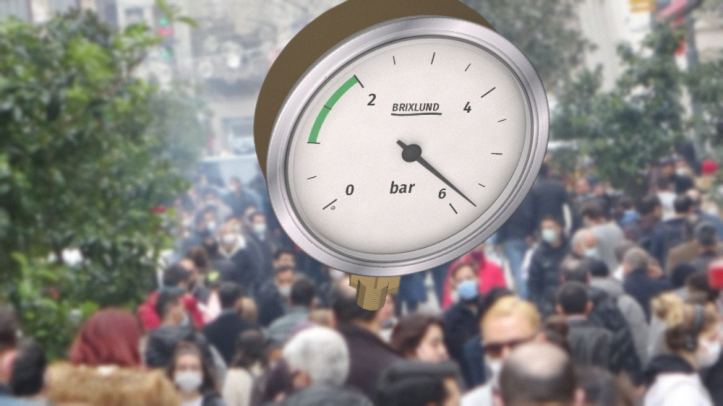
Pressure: bar 5.75
